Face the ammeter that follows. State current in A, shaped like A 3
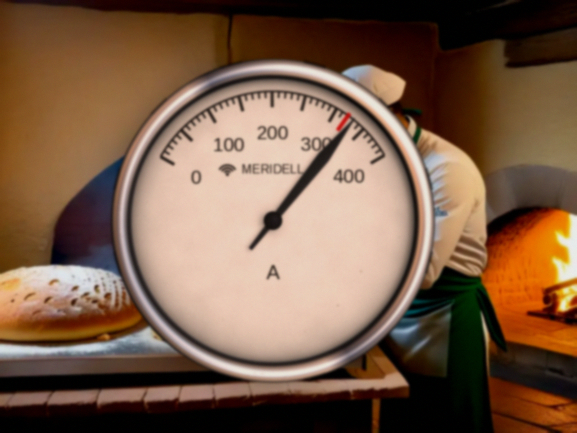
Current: A 330
